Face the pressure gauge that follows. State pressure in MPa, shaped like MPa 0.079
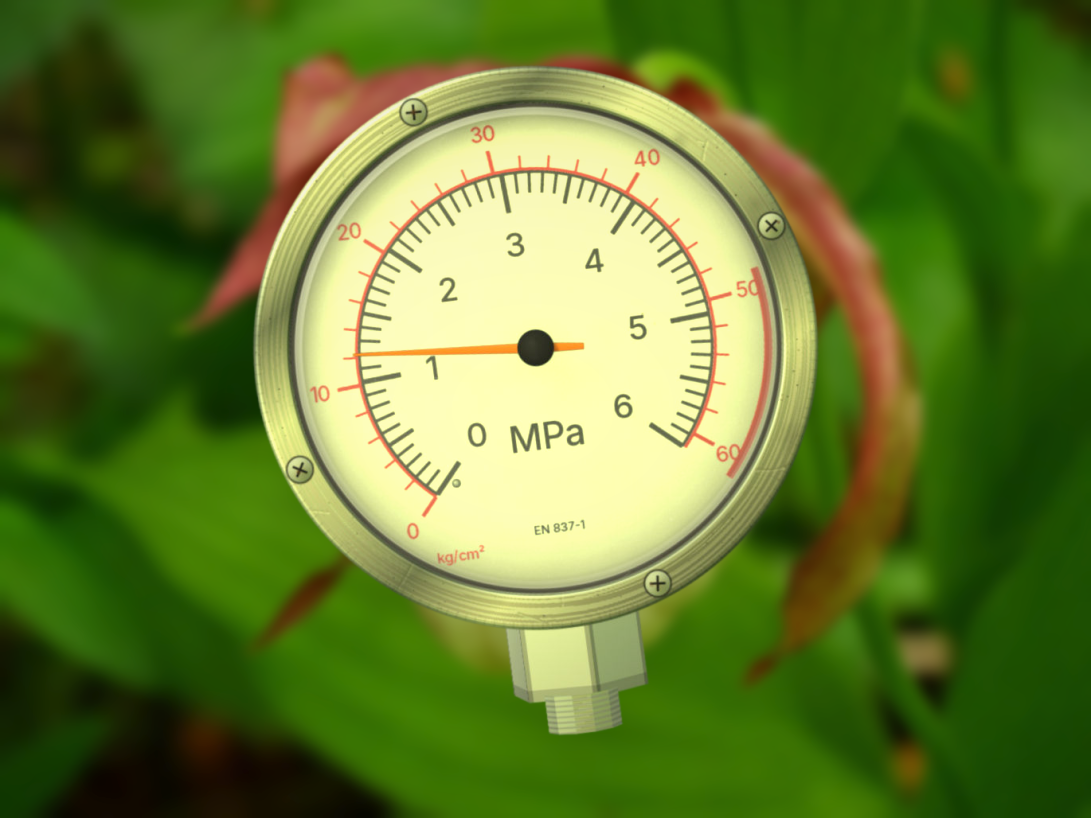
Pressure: MPa 1.2
